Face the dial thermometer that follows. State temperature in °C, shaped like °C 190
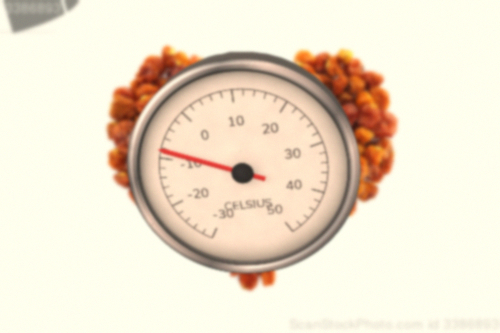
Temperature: °C -8
